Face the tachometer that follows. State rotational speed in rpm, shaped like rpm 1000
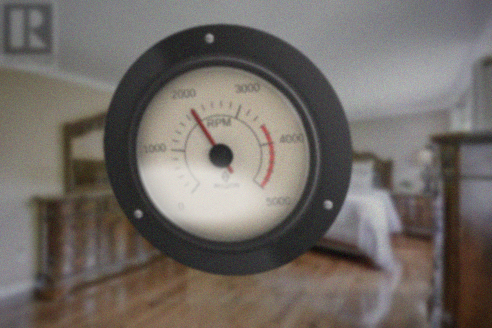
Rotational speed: rpm 2000
